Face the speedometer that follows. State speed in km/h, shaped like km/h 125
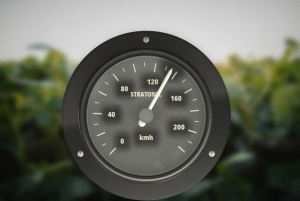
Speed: km/h 135
